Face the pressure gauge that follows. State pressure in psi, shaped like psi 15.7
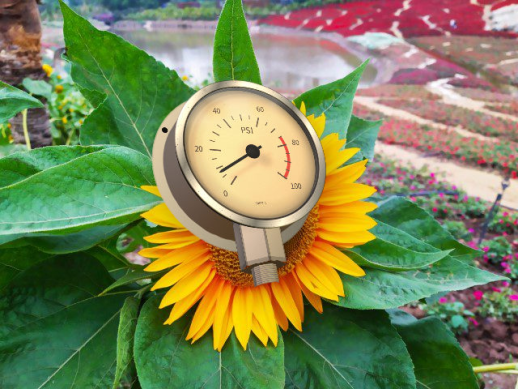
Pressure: psi 7.5
